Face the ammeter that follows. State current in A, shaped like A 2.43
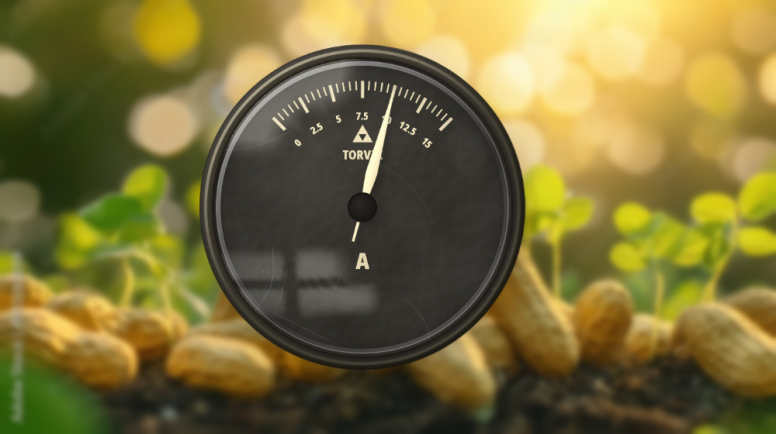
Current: A 10
